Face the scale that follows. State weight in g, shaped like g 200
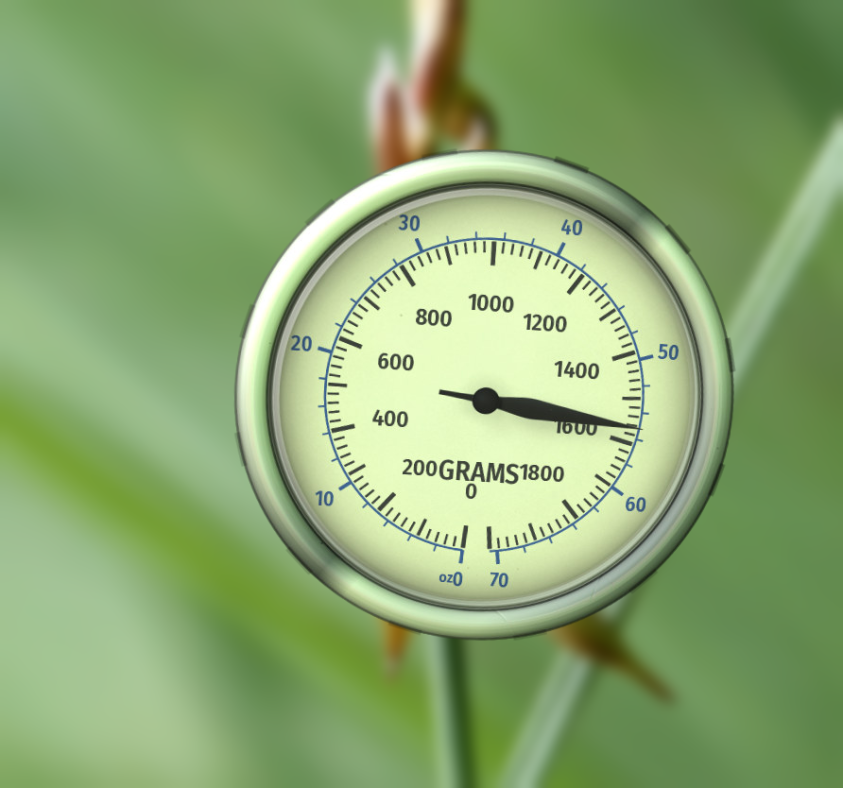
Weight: g 1560
